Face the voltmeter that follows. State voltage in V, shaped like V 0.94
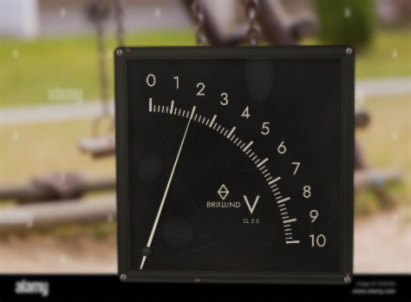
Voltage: V 2
